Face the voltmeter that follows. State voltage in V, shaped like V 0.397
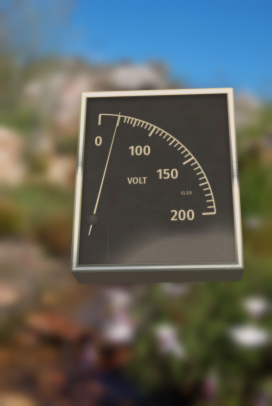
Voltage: V 50
